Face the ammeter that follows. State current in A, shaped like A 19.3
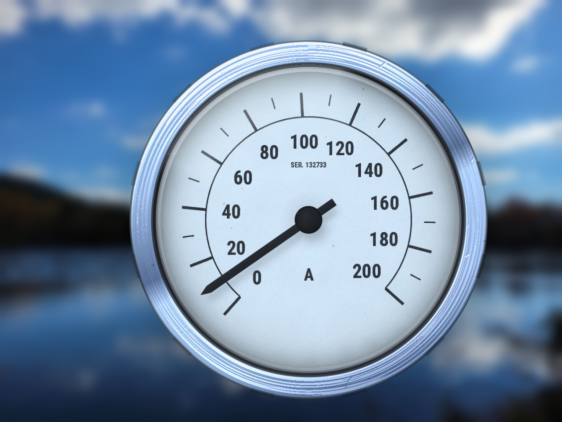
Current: A 10
